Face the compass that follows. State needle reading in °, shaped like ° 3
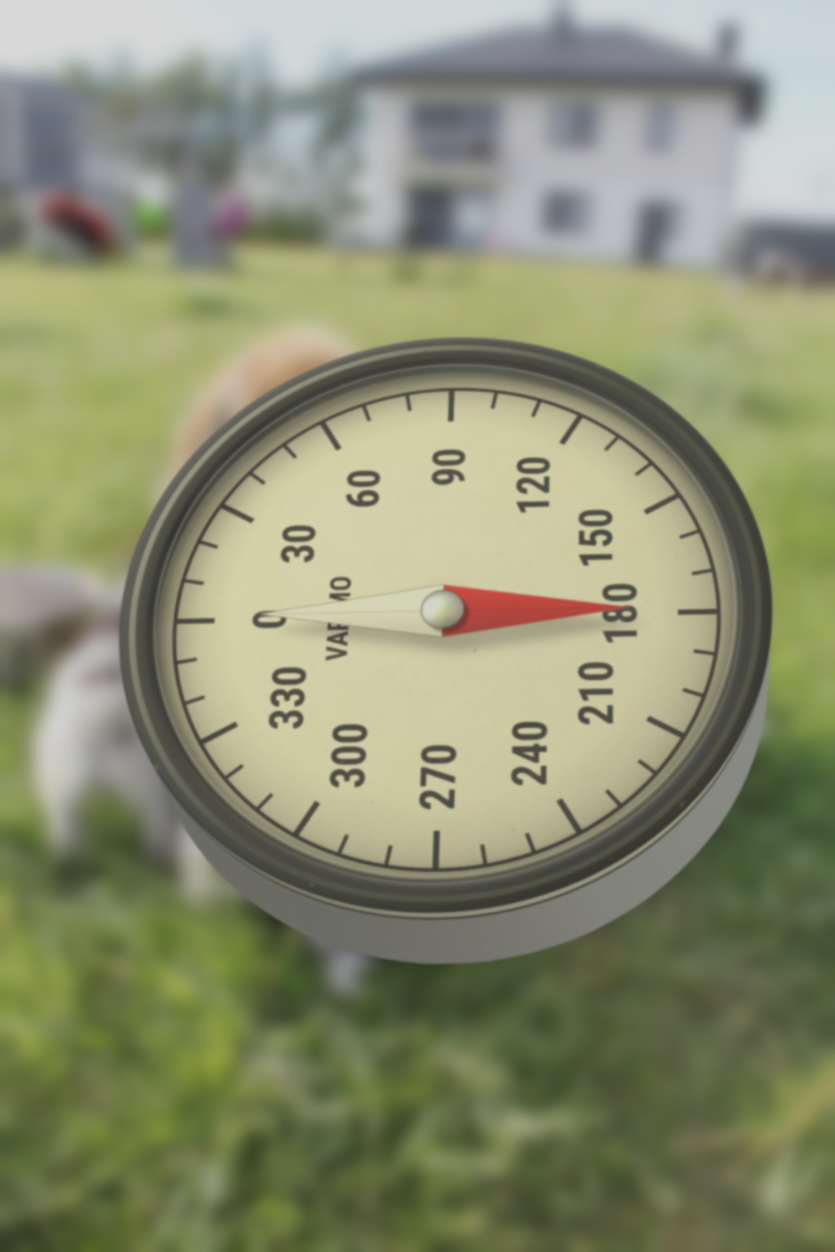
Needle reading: ° 180
